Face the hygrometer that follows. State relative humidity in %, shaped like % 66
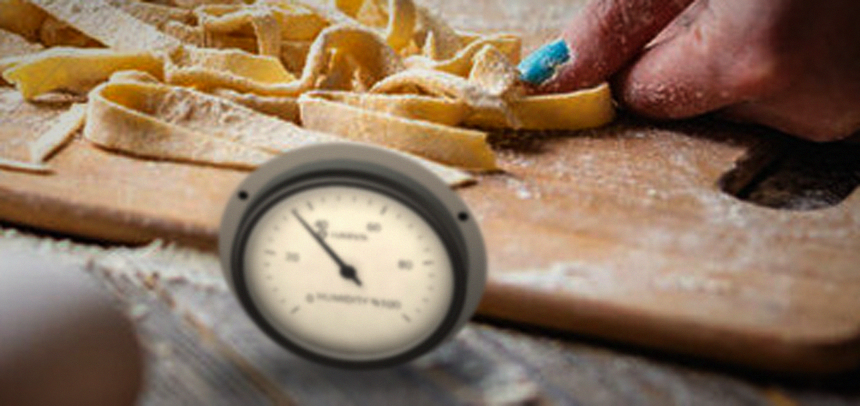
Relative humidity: % 36
